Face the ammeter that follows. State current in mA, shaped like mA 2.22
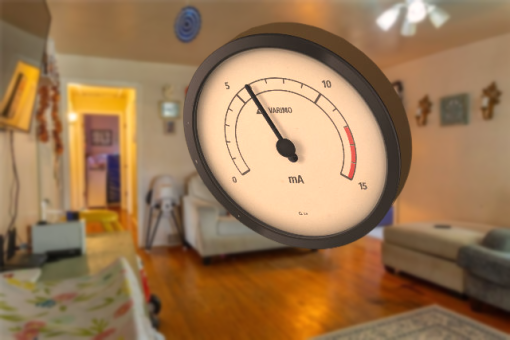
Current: mA 6
